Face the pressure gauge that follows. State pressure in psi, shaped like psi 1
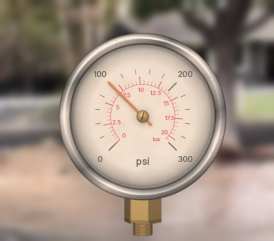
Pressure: psi 100
